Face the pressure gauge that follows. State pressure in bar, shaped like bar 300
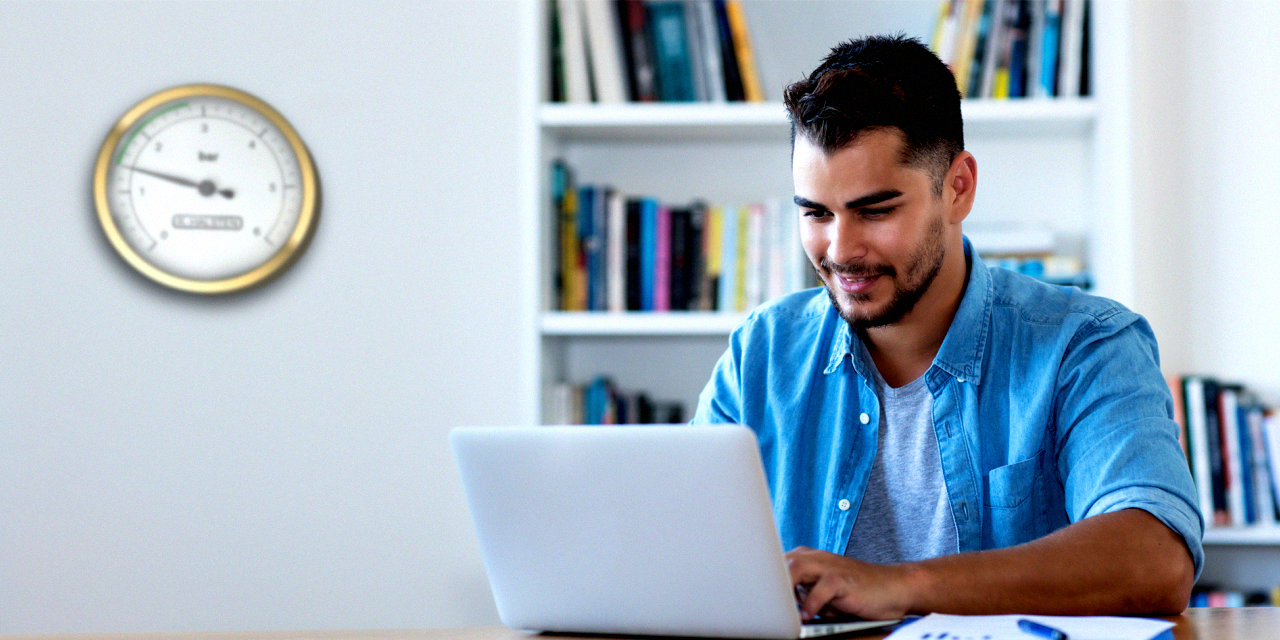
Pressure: bar 1.4
